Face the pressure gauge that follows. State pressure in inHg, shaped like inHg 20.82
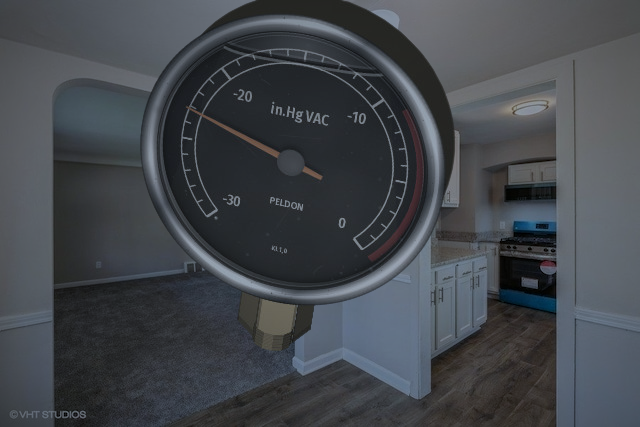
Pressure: inHg -23
